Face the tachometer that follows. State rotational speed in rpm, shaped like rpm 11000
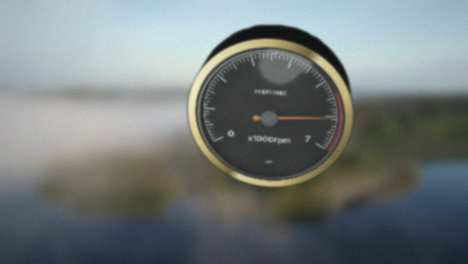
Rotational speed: rpm 6000
